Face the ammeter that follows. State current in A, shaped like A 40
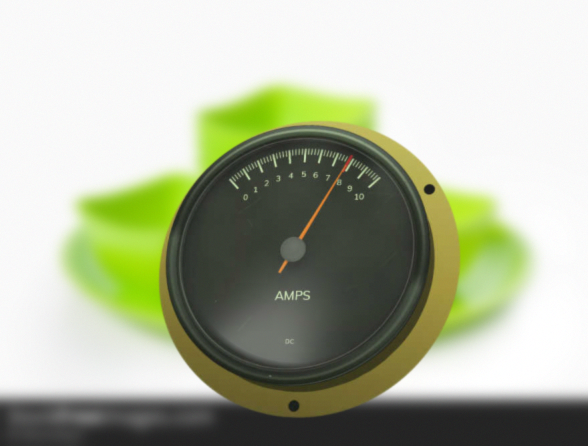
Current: A 8
